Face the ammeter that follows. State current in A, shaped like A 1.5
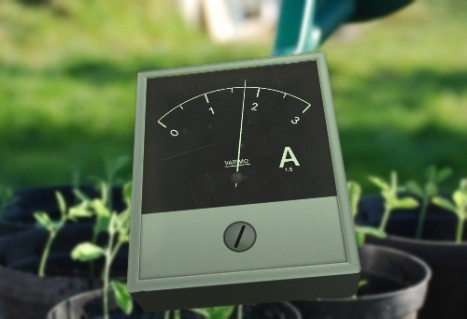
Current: A 1.75
